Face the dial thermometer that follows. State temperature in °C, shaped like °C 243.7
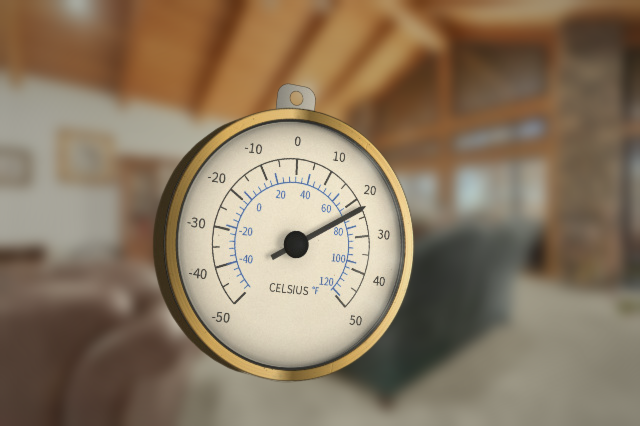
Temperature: °C 22.5
